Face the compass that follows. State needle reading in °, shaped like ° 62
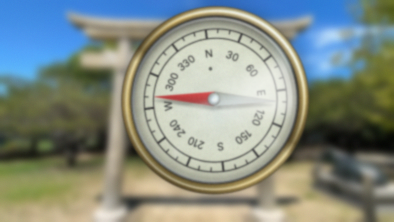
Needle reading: ° 280
